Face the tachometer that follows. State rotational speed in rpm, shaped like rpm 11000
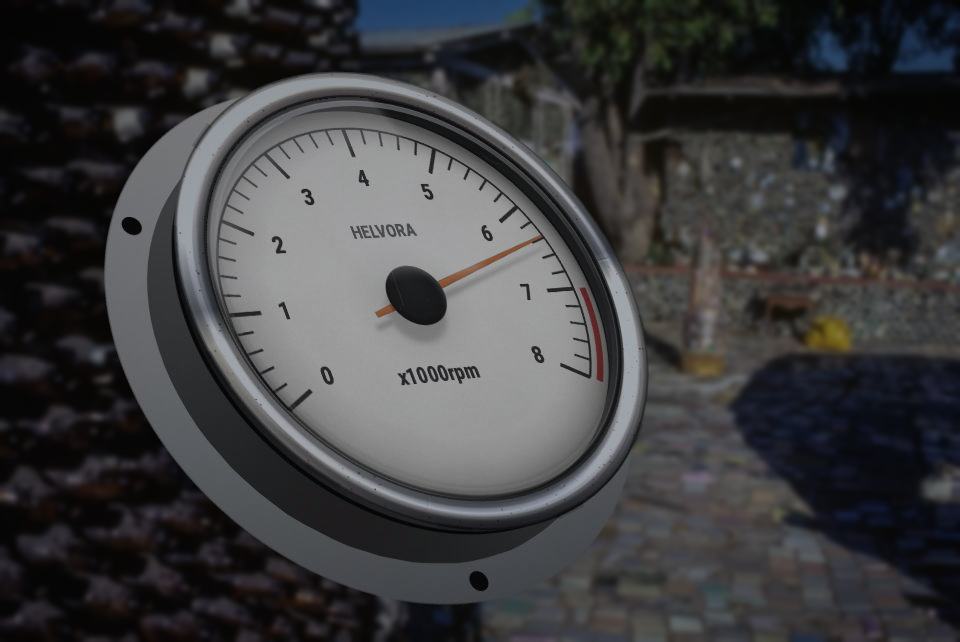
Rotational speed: rpm 6400
